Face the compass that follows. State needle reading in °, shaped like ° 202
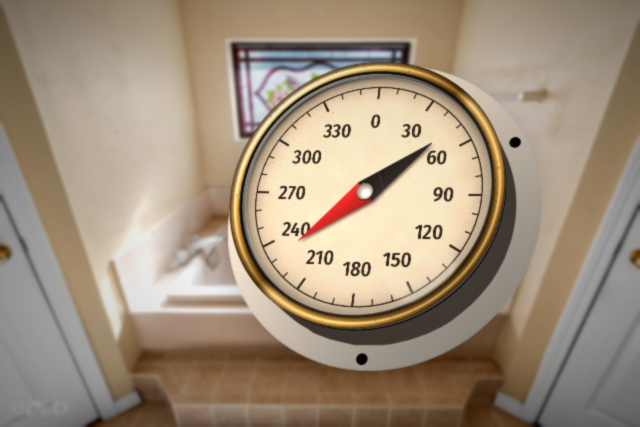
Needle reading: ° 230
